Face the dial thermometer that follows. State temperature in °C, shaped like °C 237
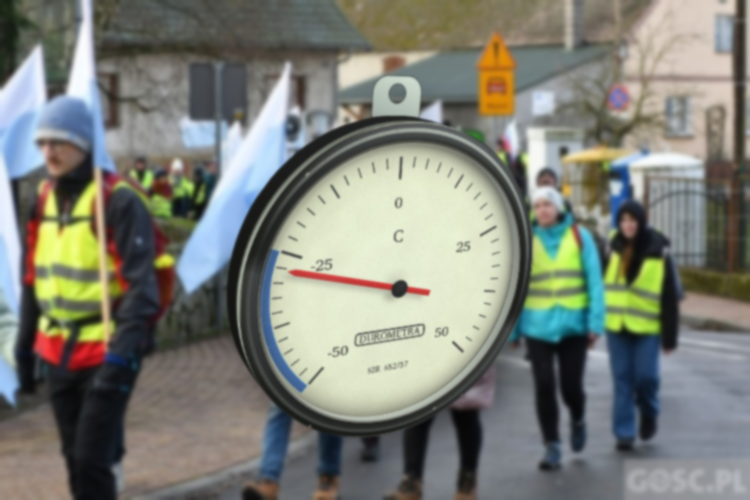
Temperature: °C -27.5
